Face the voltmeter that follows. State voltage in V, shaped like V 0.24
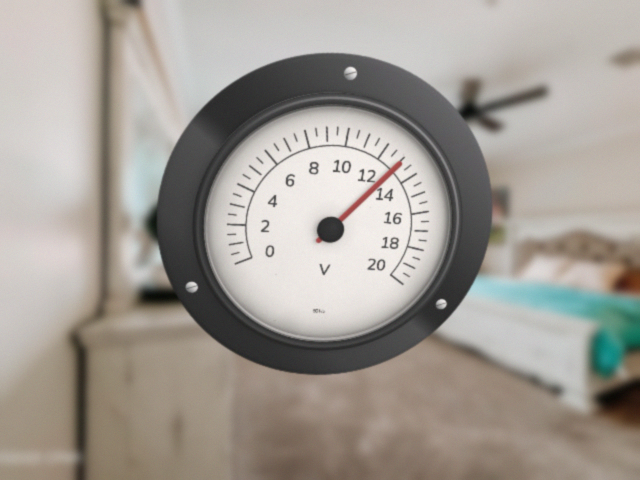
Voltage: V 13
